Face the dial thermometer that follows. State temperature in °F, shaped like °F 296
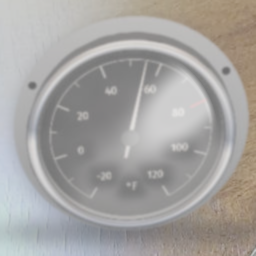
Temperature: °F 55
